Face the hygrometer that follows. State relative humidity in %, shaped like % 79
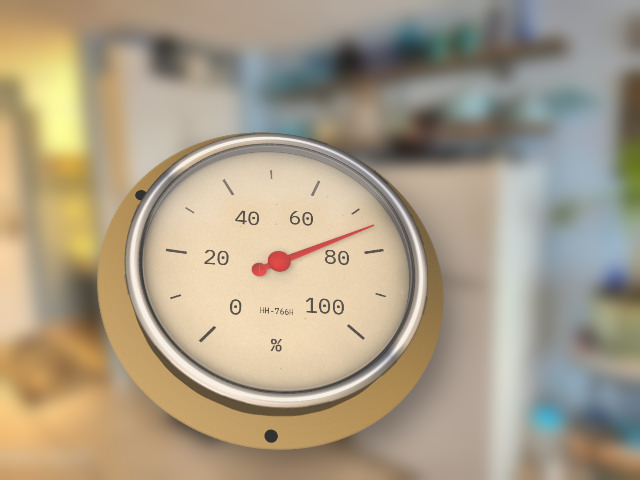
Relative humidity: % 75
